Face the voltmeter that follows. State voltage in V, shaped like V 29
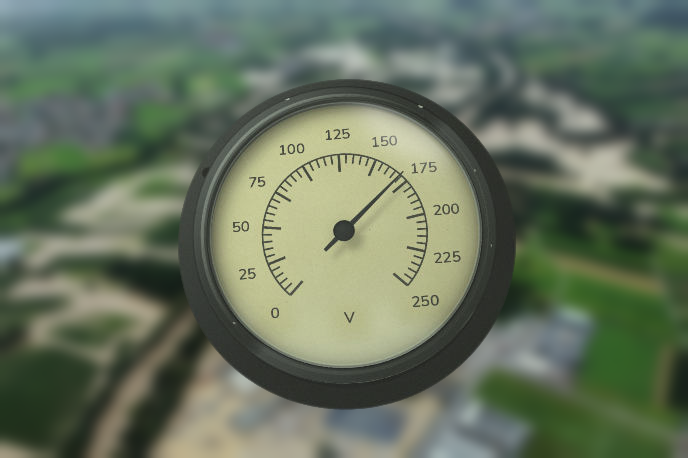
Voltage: V 170
